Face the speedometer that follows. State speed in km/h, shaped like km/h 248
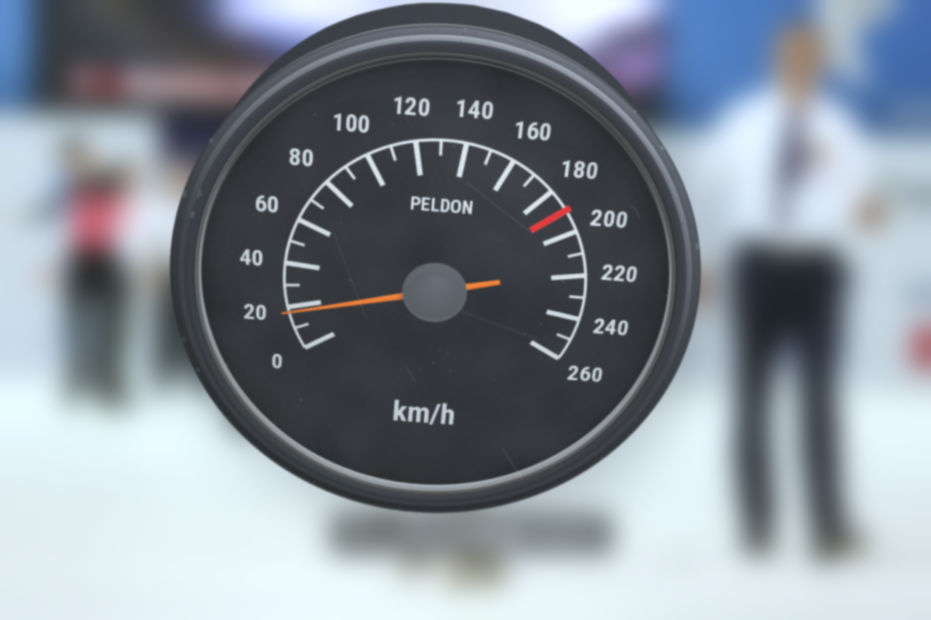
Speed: km/h 20
